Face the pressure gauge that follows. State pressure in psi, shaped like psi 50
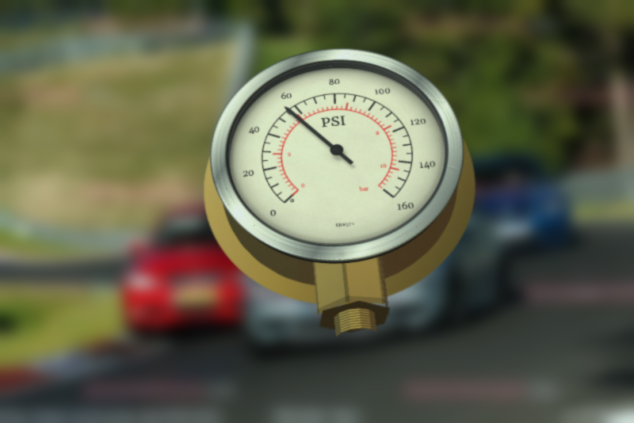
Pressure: psi 55
